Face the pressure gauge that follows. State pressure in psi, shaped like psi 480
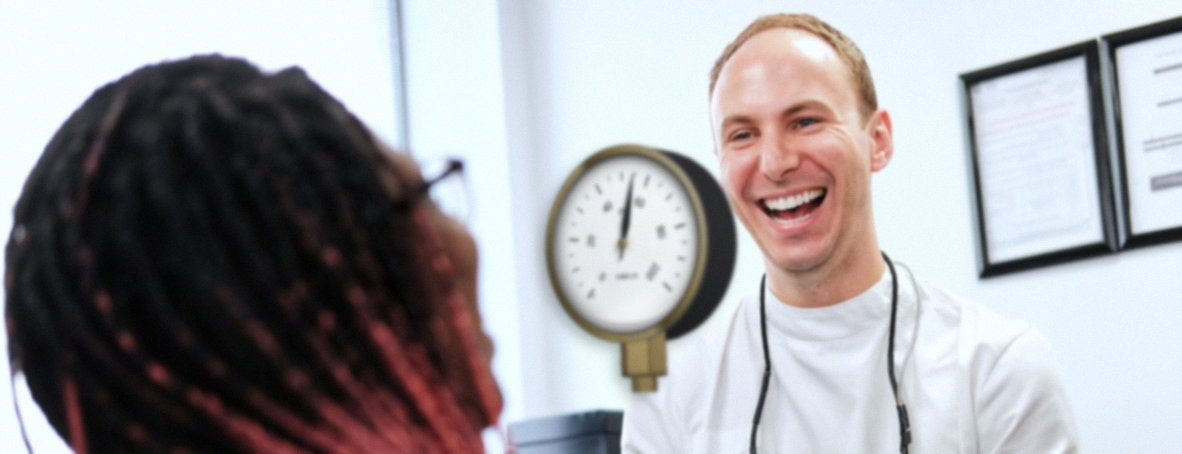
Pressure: psi 55
